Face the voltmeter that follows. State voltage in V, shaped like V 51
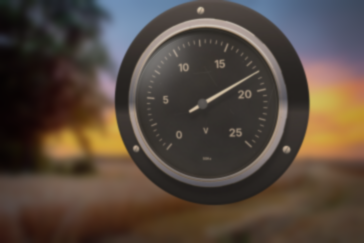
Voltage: V 18.5
